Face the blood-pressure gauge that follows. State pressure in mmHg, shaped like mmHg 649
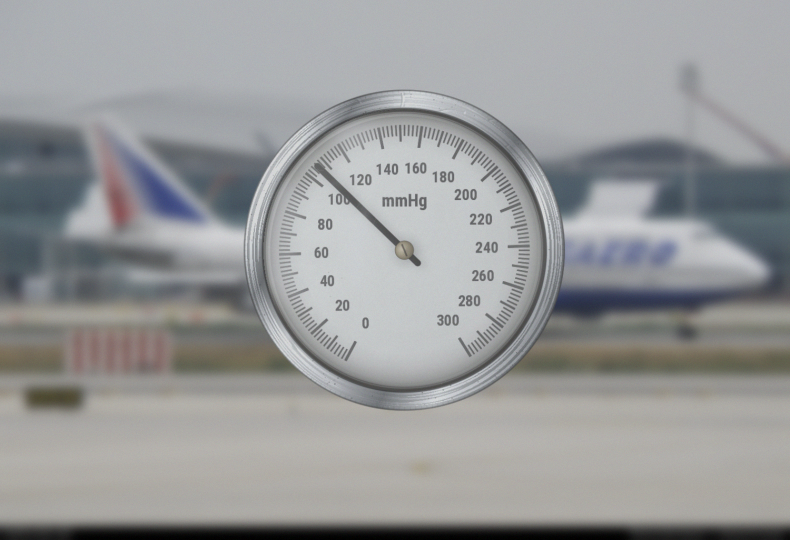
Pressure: mmHg 106
